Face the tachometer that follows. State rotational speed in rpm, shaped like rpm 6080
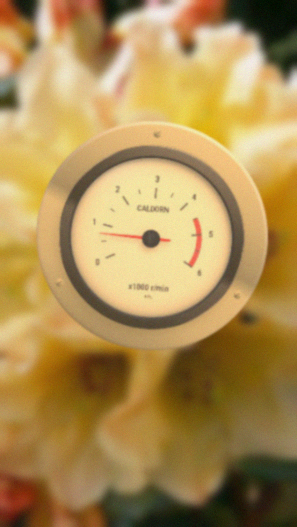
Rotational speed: rpm 750
